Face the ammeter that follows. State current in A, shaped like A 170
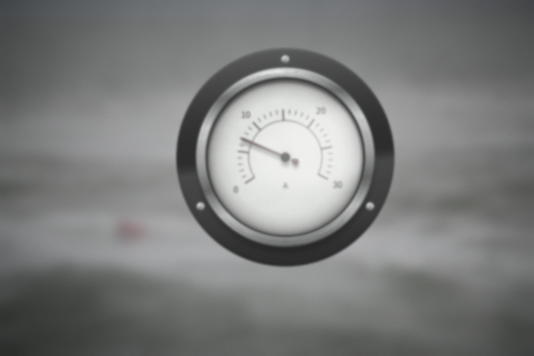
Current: A 7
